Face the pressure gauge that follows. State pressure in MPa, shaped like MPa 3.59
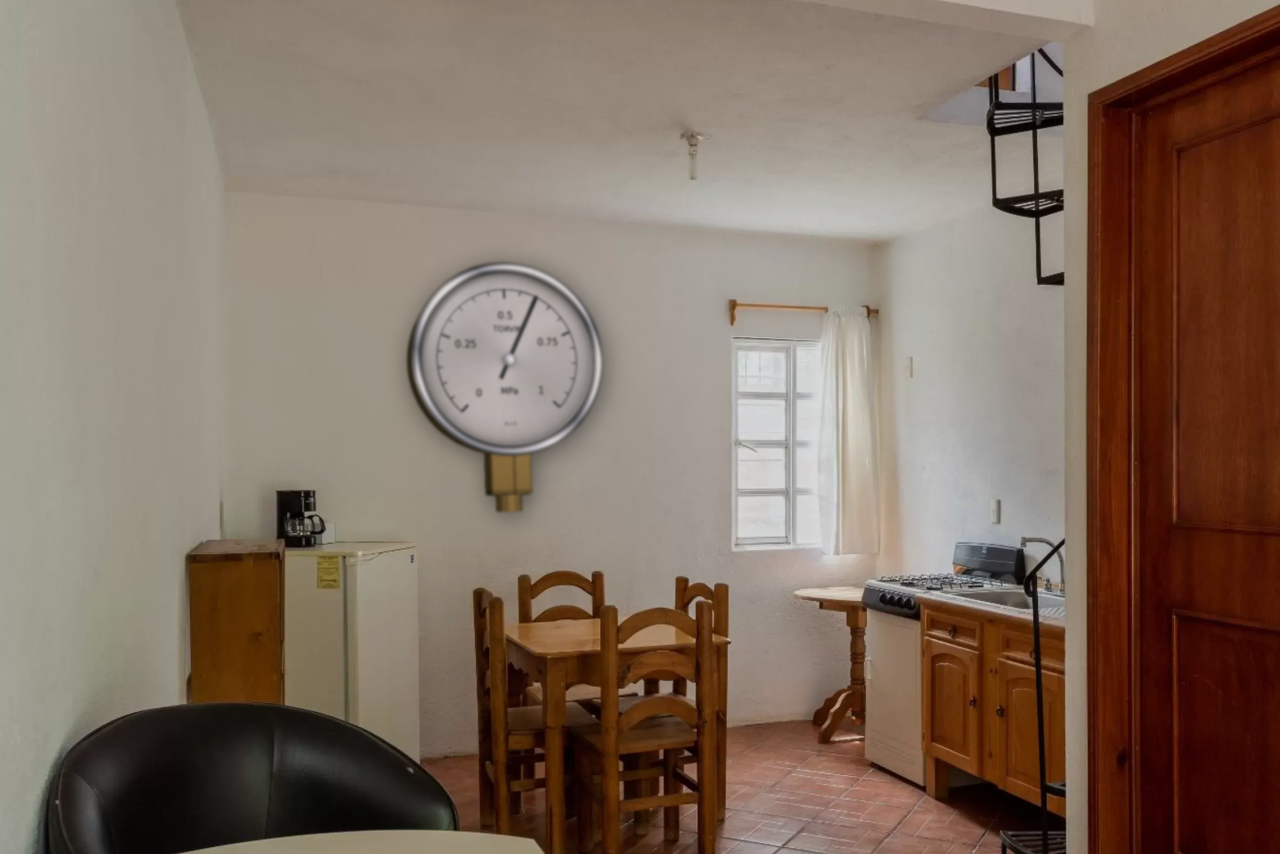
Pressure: MPa 0.6
